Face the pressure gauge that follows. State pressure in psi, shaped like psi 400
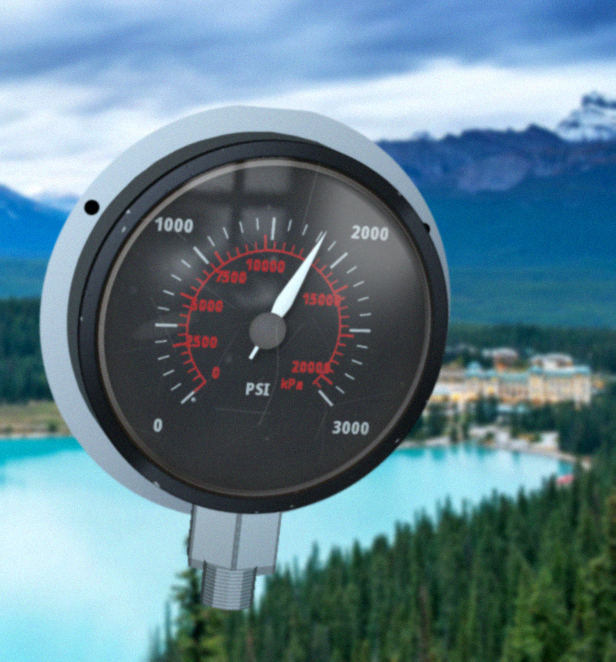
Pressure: psi 1800
